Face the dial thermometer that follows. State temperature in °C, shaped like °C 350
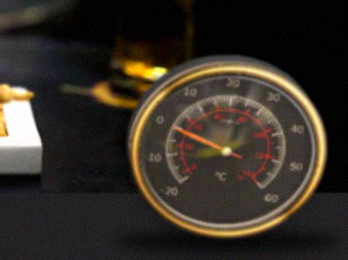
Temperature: °C 0
